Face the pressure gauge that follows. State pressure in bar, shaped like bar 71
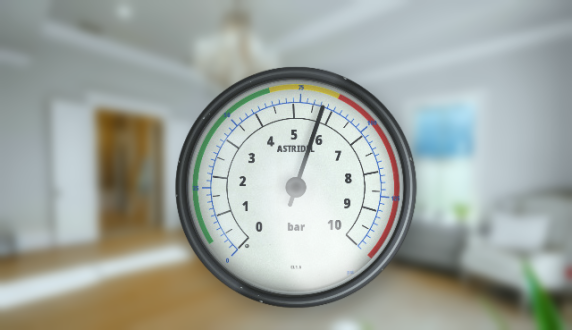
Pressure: bar 5.75
